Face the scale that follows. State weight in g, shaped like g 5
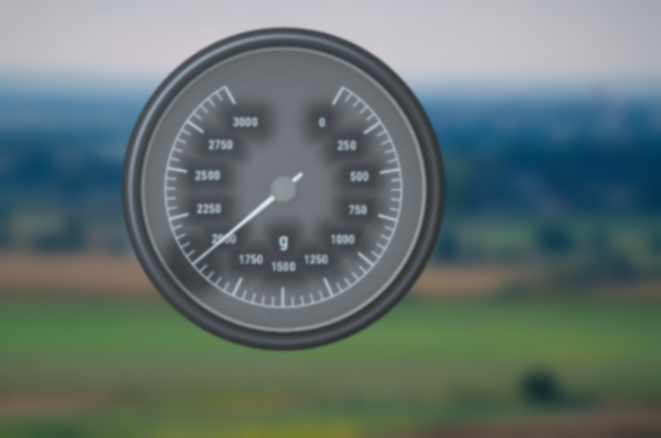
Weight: g 2000
